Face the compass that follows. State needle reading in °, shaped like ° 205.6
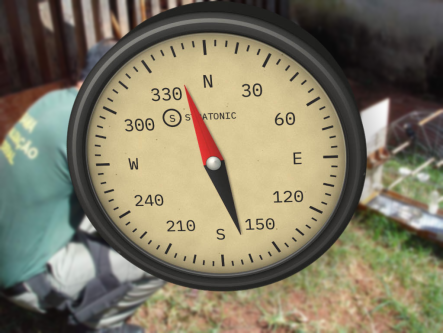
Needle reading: ° 345
